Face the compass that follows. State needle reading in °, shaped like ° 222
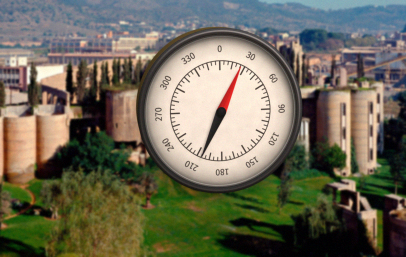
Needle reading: ° 25
